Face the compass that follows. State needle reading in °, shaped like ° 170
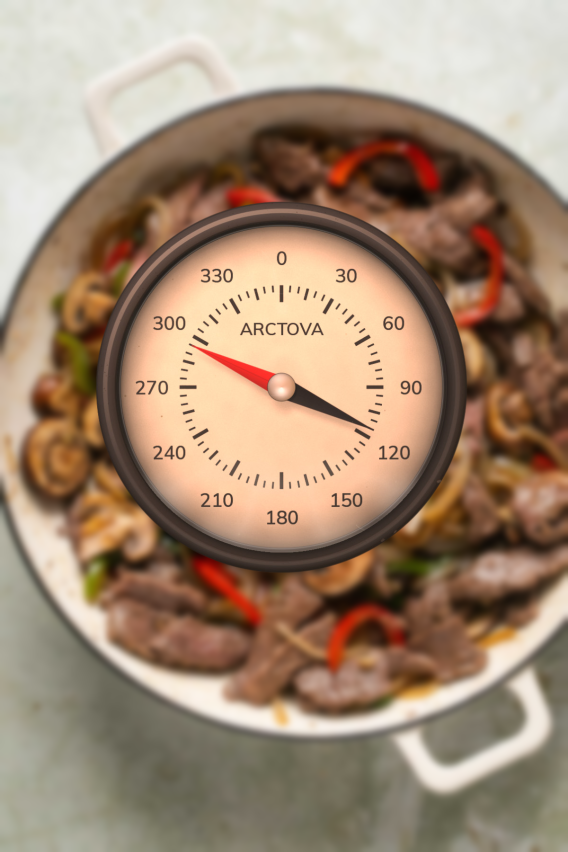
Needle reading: ° 295
